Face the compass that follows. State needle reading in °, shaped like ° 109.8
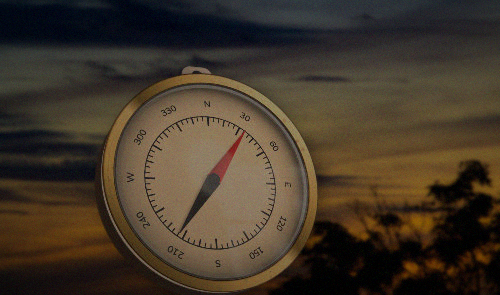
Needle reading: ° 35
